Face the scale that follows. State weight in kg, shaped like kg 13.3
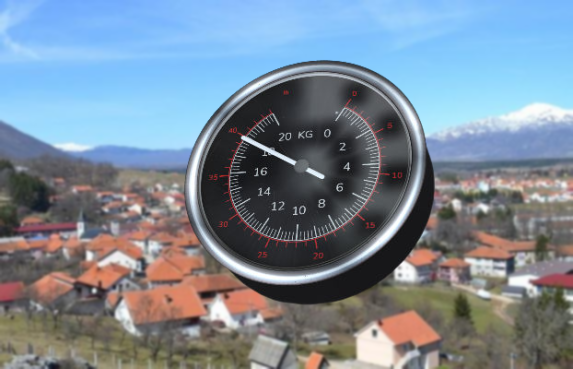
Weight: kg 18
